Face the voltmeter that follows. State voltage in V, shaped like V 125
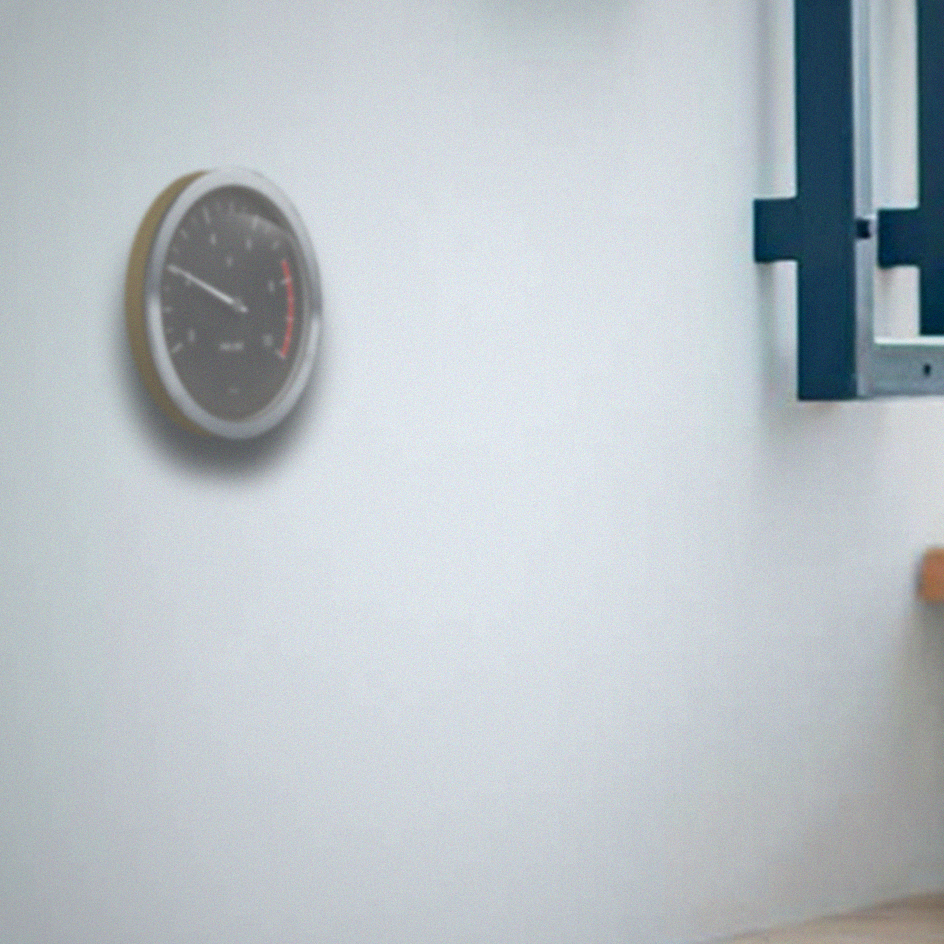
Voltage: V 2
